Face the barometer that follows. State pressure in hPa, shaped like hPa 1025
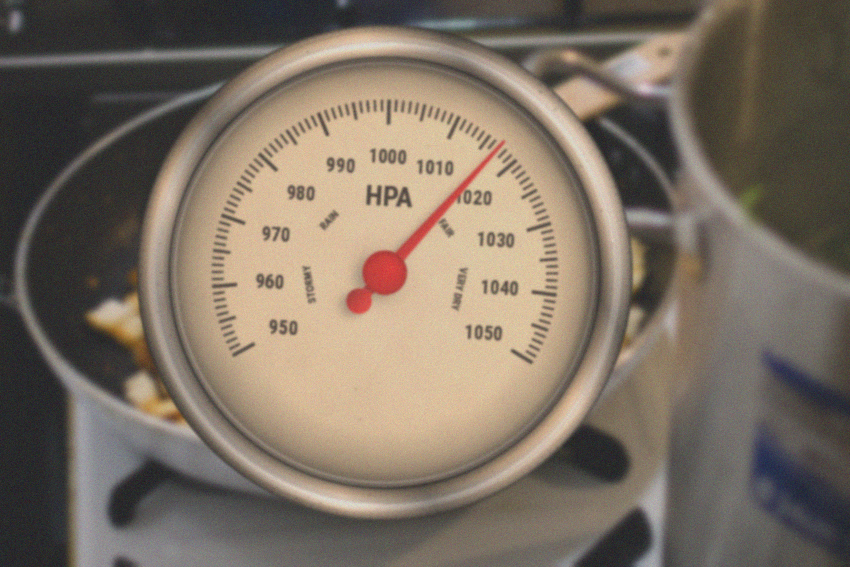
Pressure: hPa 1017
